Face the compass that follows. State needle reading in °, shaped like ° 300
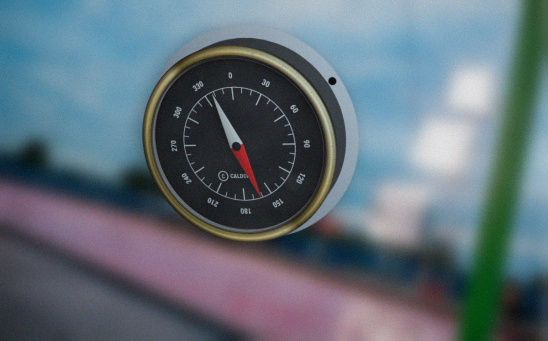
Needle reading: ° 160
